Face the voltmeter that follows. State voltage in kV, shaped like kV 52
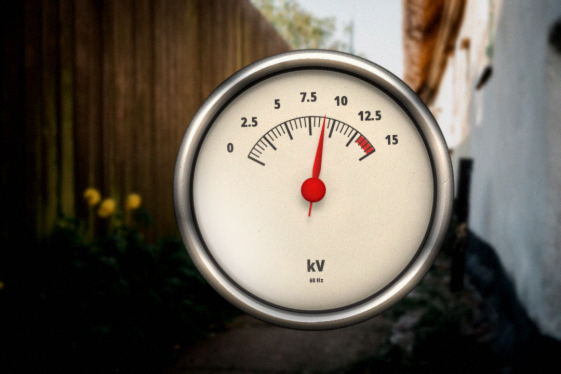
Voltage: kV 9
